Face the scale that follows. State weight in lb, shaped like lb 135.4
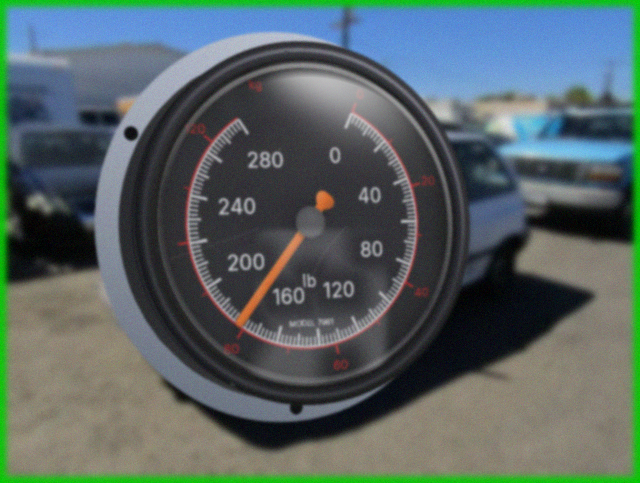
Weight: lb 180
